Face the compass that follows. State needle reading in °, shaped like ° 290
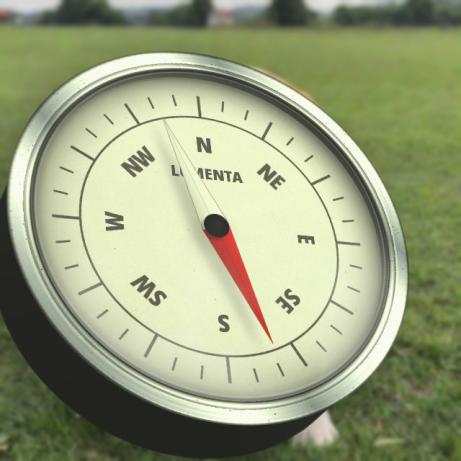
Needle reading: ° 160
